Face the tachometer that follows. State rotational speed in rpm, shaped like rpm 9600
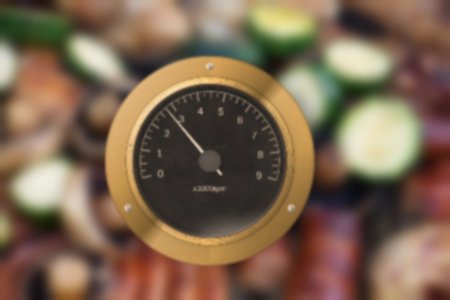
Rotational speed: rpm 2750
